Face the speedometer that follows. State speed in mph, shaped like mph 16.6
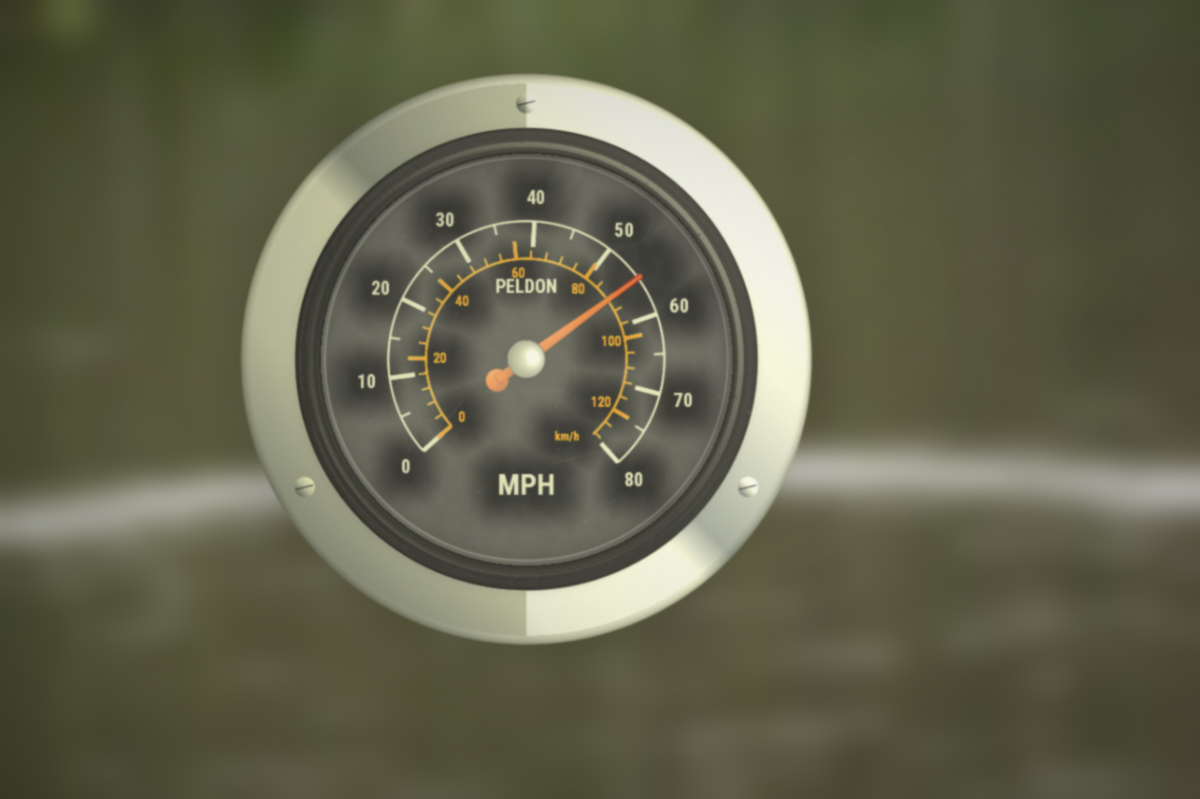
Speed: mph 55
